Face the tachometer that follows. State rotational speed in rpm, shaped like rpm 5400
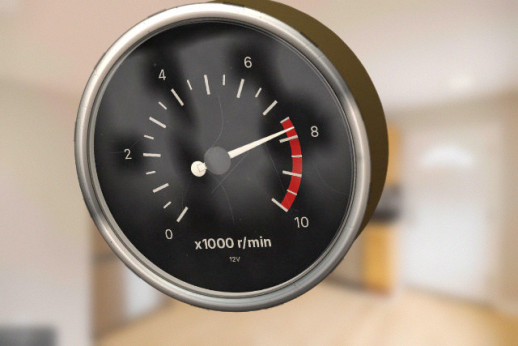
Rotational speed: rpm 7750
